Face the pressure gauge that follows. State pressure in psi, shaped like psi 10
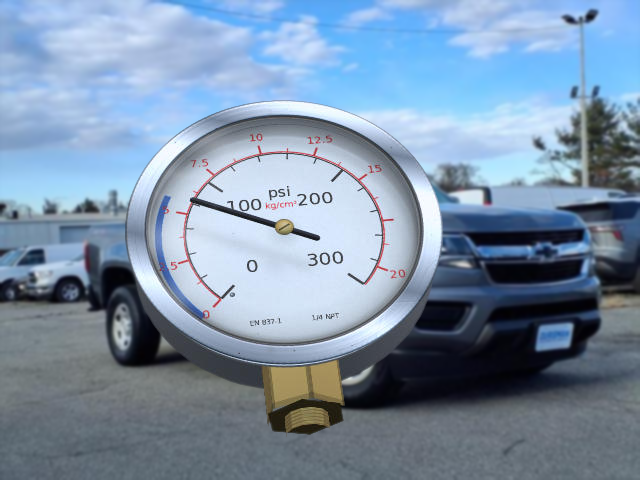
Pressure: psi 80
